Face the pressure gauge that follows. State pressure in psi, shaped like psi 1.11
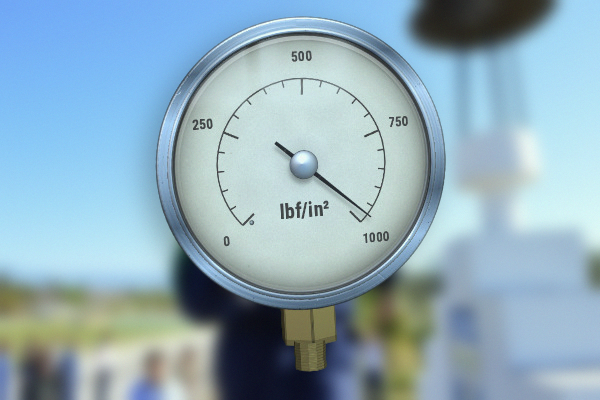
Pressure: psi 975
